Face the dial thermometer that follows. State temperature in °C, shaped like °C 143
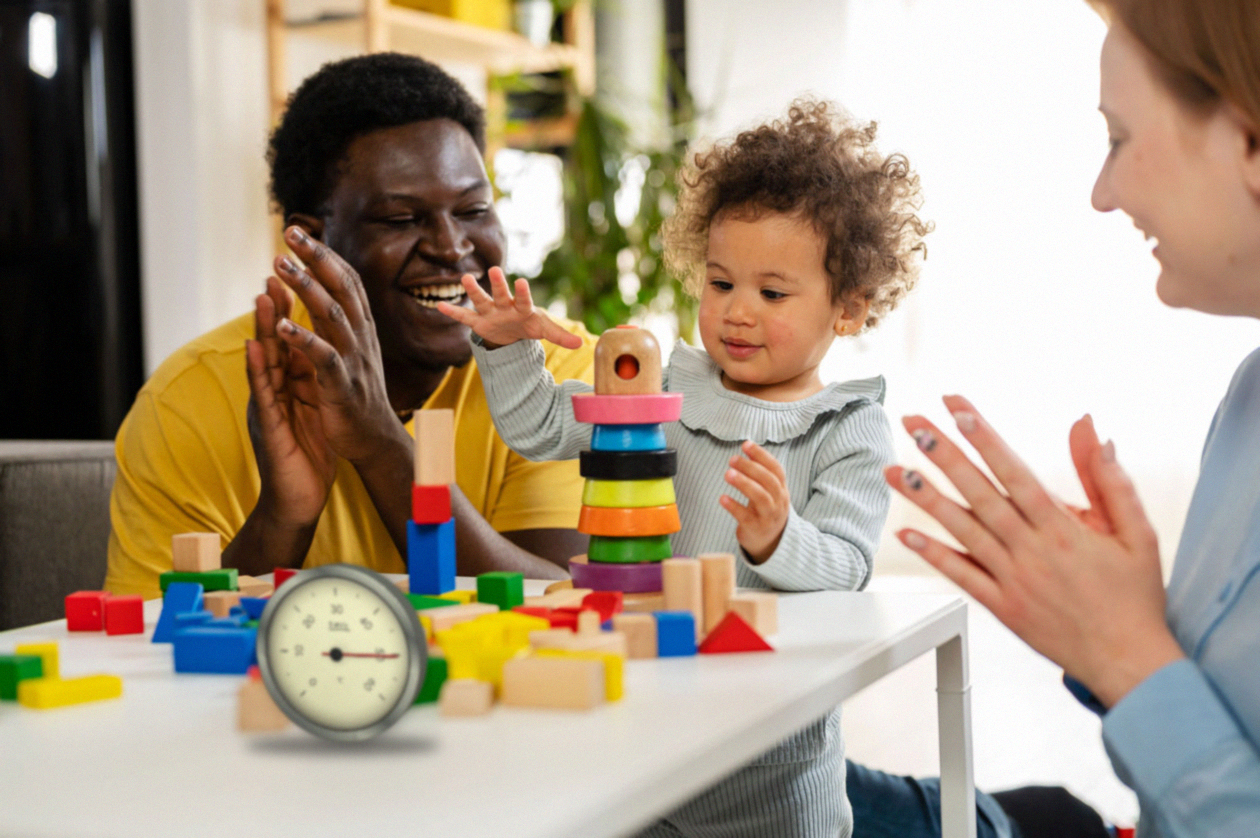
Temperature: °C 50
